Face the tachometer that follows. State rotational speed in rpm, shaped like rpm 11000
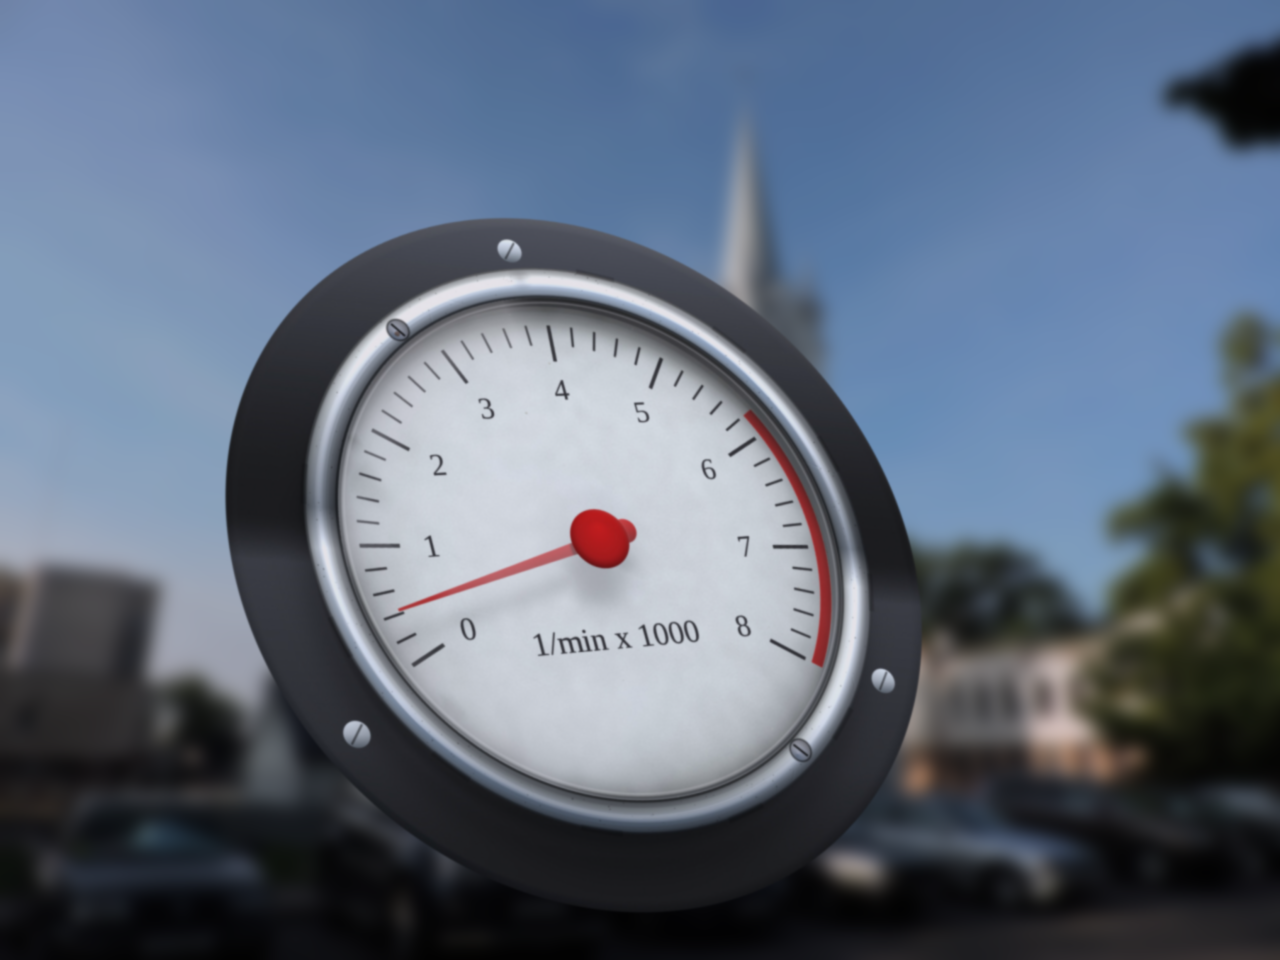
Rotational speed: rpm 400
